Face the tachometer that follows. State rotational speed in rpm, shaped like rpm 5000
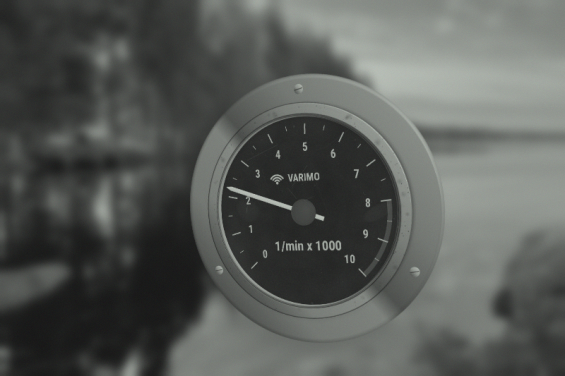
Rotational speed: rpm 2250
